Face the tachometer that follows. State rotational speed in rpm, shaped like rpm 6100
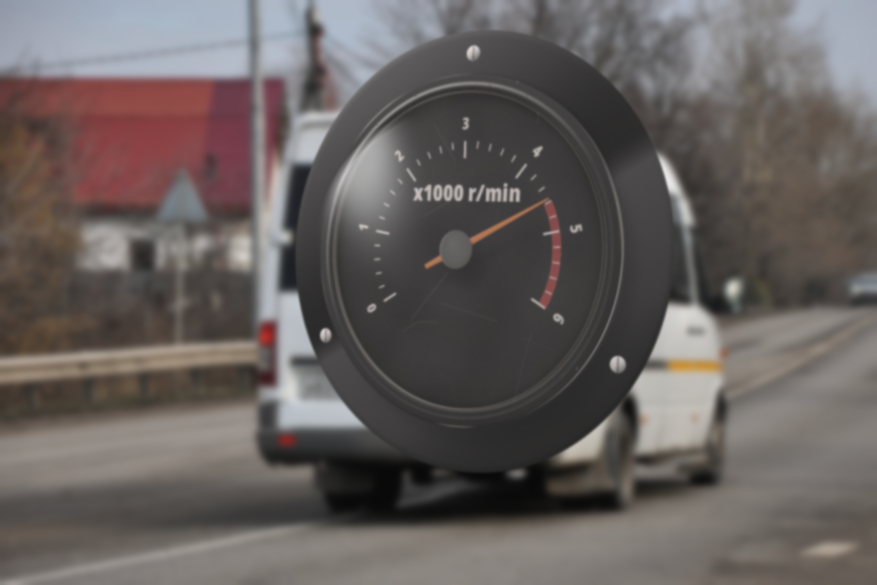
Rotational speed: rpm 4600
